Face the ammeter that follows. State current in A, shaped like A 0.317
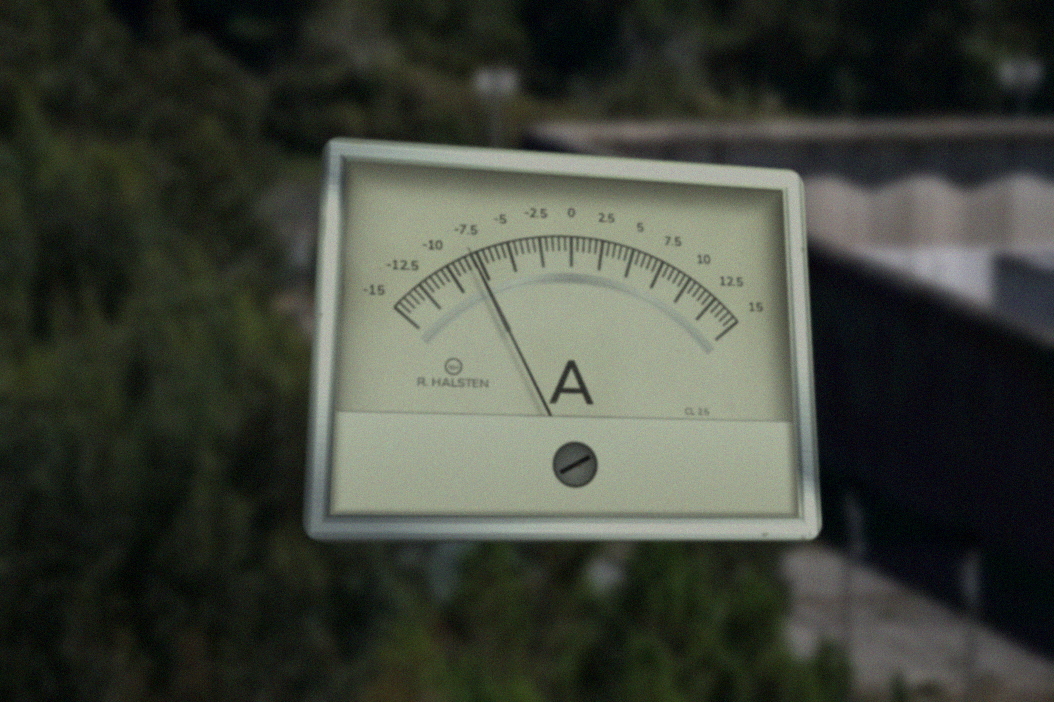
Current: A -8
